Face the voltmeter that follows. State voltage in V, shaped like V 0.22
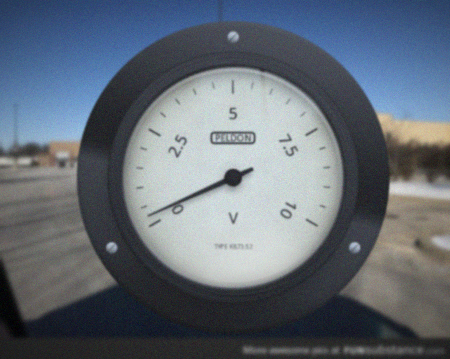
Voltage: V 0.25
